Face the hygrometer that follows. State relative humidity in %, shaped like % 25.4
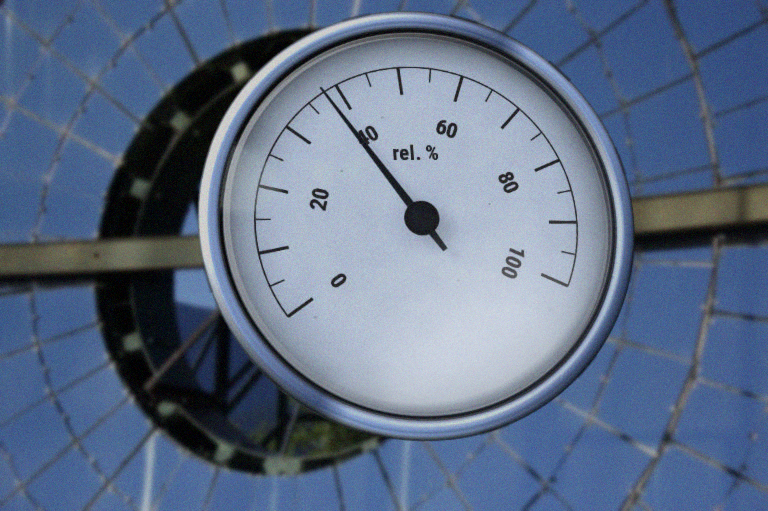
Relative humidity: % 37.5
